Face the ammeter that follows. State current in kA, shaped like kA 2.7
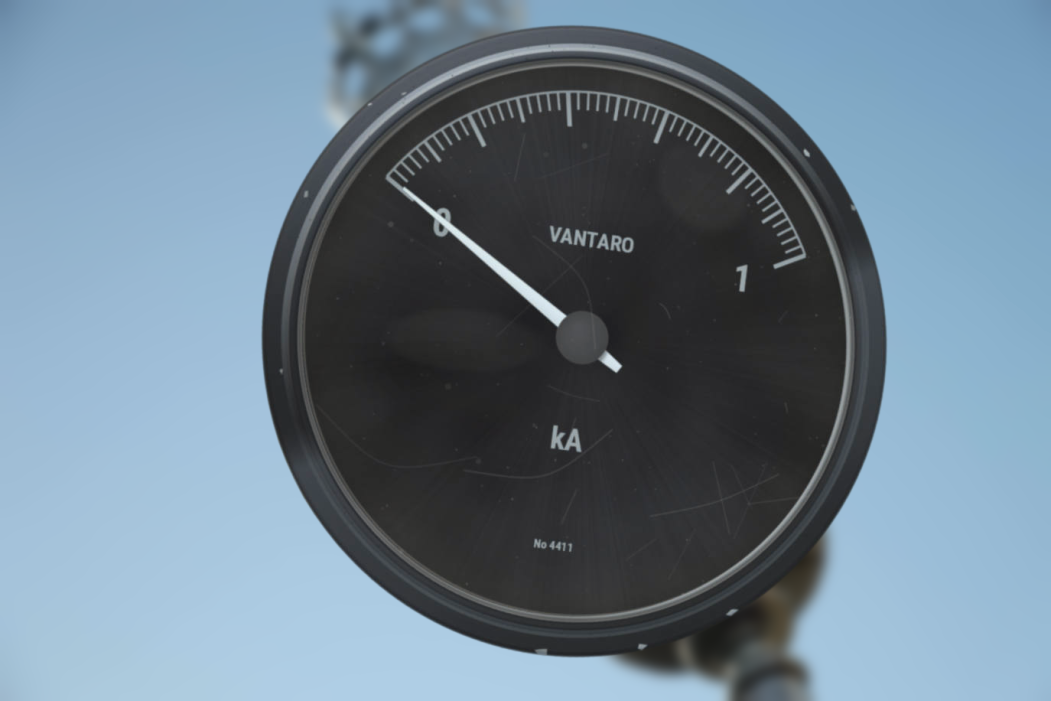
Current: kA 0
